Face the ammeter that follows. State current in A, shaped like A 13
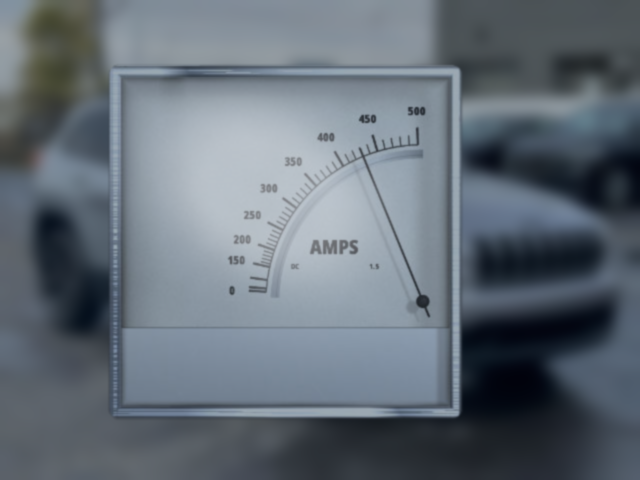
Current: A 430
